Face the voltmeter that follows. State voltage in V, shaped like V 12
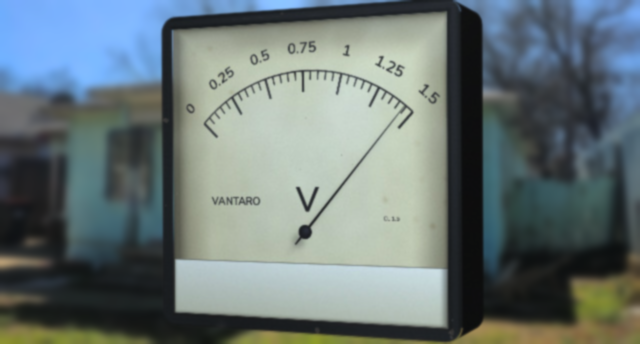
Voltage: V 1.45
